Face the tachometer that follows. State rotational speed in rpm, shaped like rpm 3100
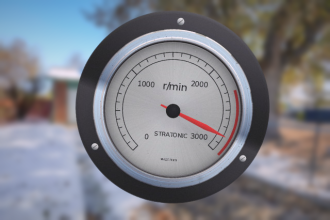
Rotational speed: rpm 2800
